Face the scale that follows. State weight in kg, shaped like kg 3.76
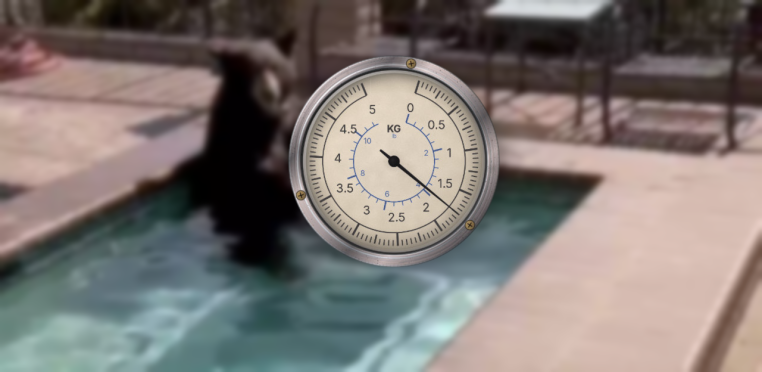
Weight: kg 1.75
